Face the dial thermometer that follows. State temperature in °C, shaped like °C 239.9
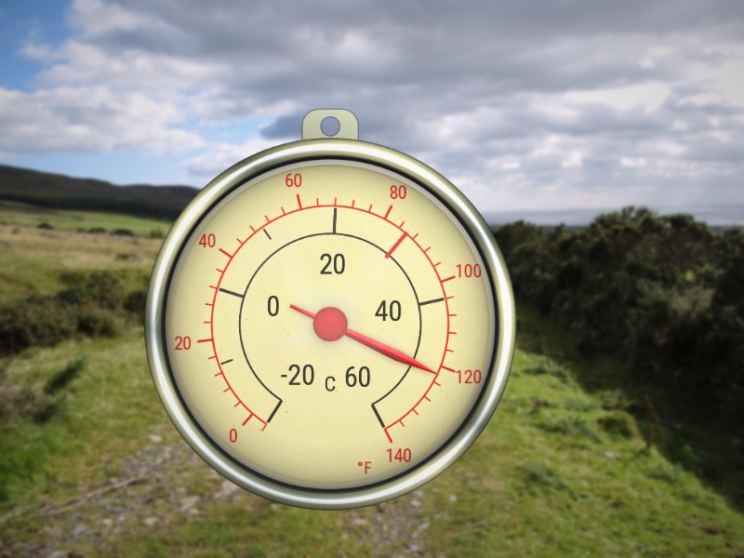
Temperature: °C 50
